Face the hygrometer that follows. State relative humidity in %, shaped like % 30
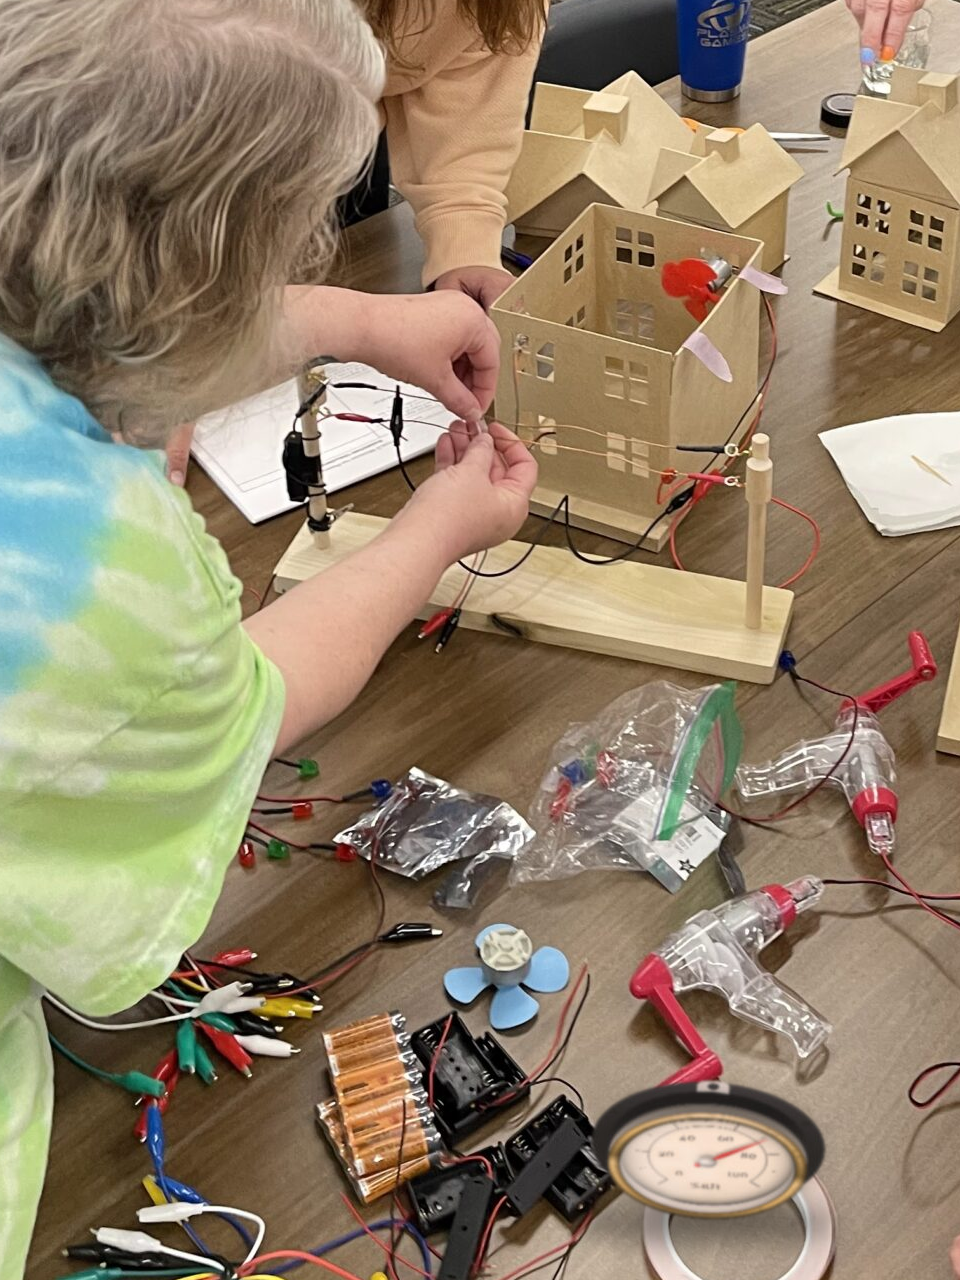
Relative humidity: % 70
